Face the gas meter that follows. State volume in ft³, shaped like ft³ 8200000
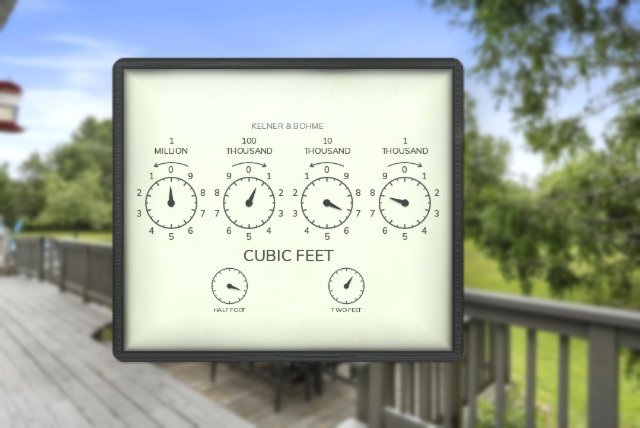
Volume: ft³ 6800
